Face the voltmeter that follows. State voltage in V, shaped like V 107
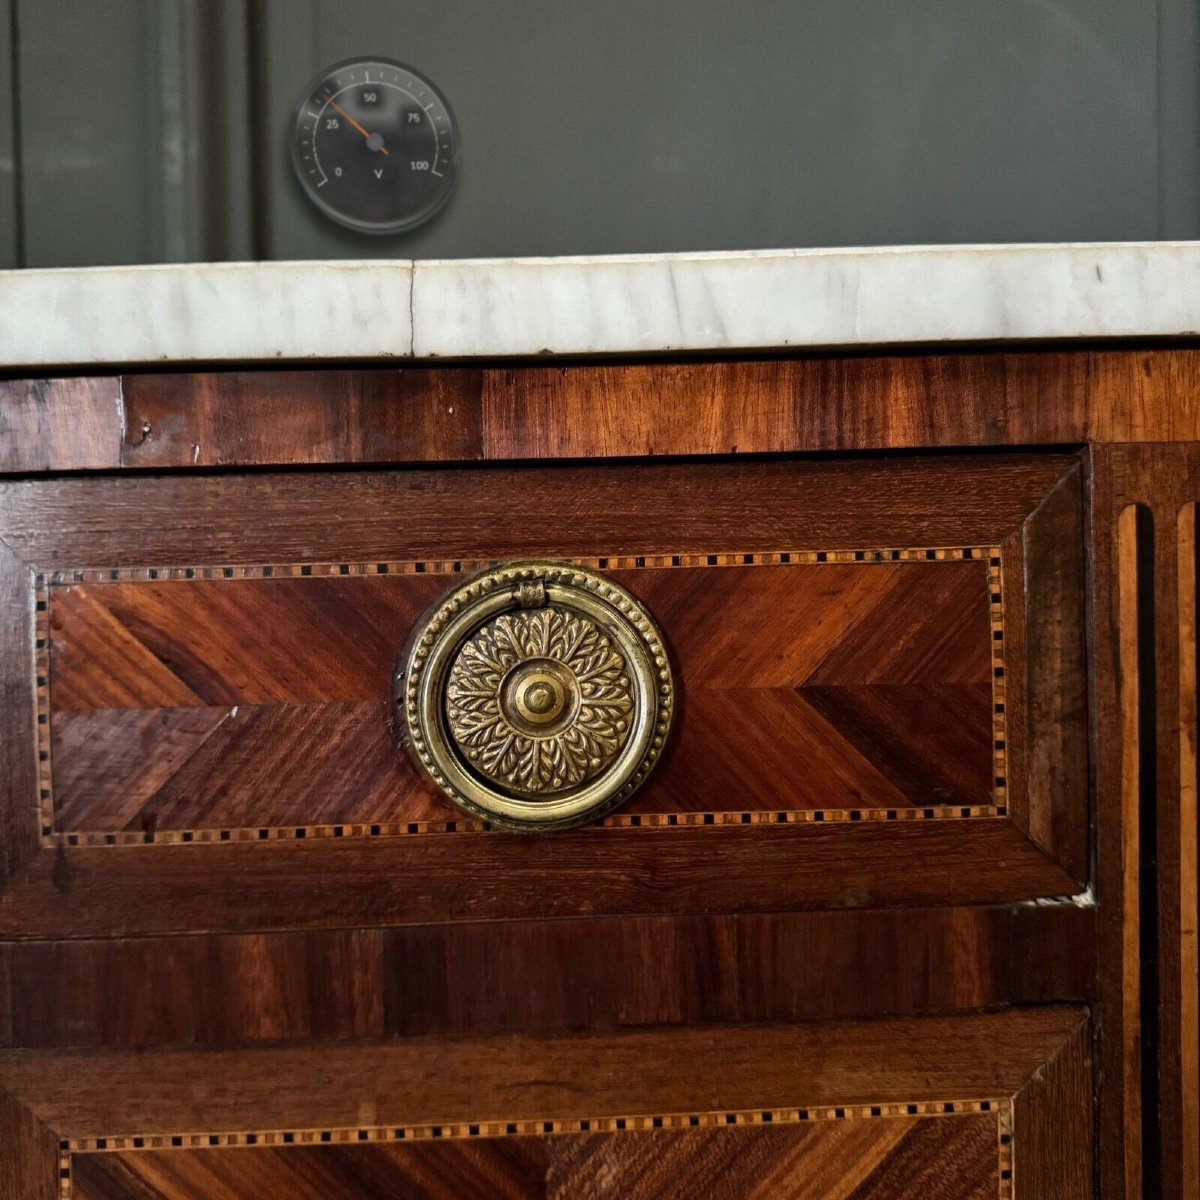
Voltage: V 32.5
